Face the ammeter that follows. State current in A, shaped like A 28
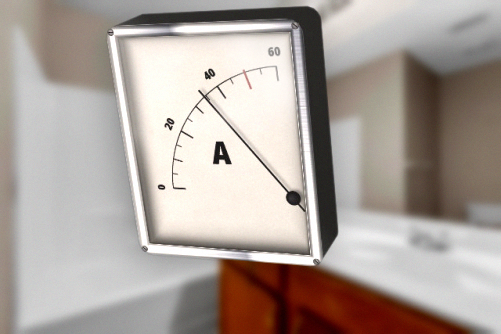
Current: A 35
